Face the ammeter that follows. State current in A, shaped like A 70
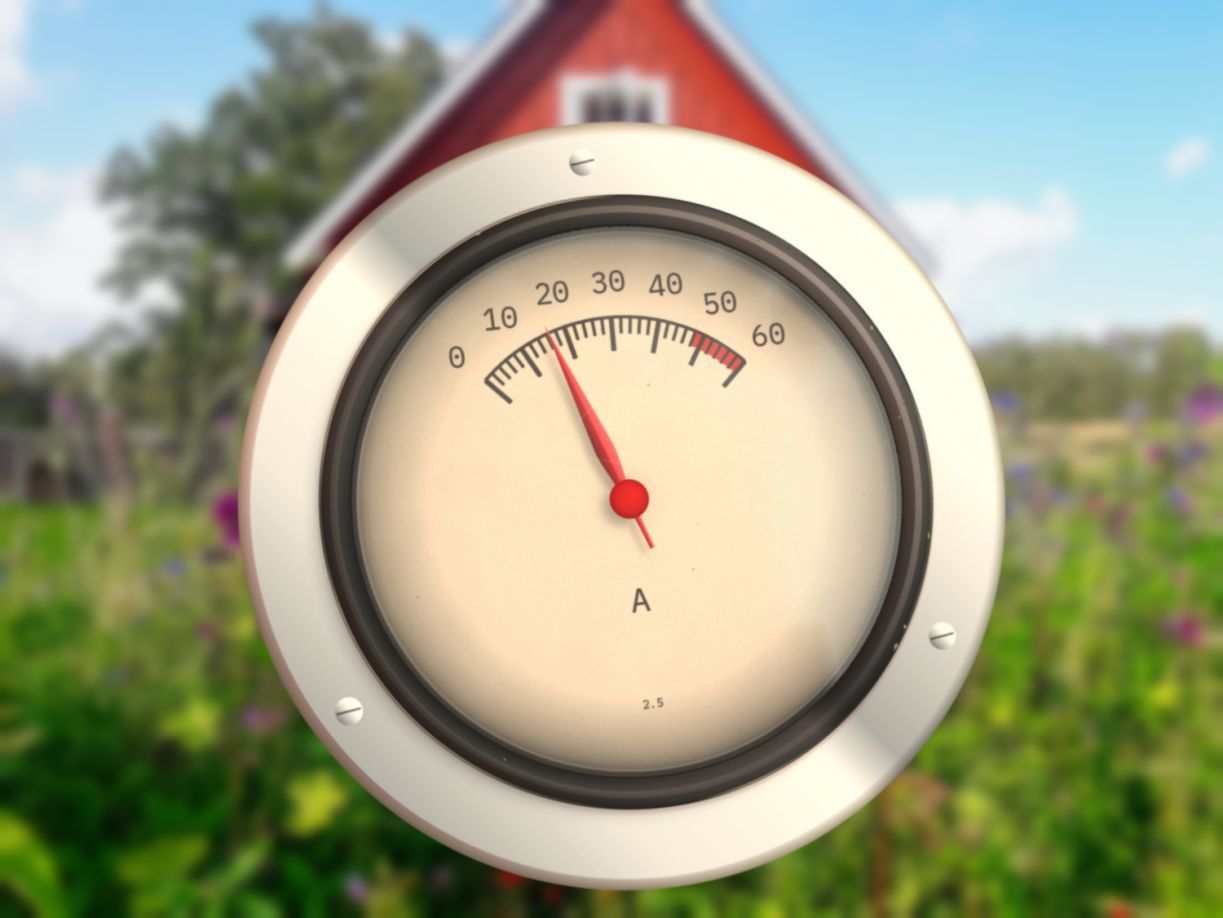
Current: A 16
